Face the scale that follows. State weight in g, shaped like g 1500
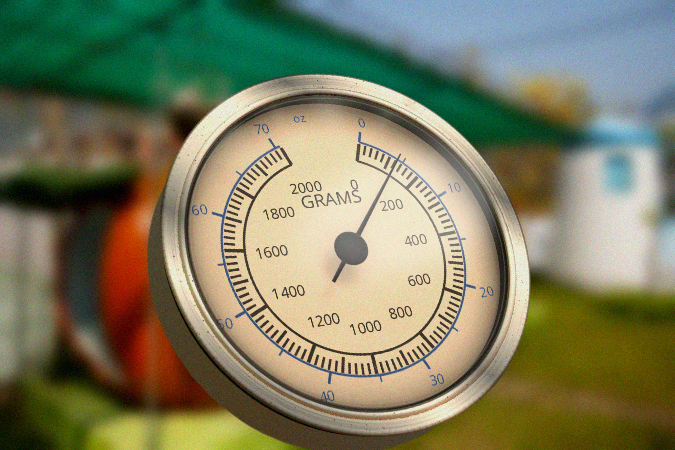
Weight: g 120
